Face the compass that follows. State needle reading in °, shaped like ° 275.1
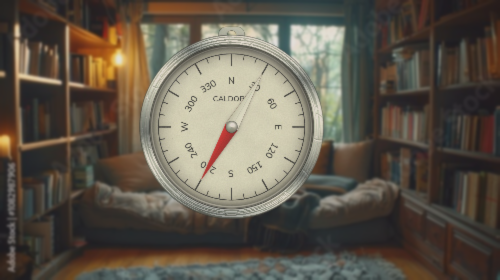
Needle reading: ° 210
